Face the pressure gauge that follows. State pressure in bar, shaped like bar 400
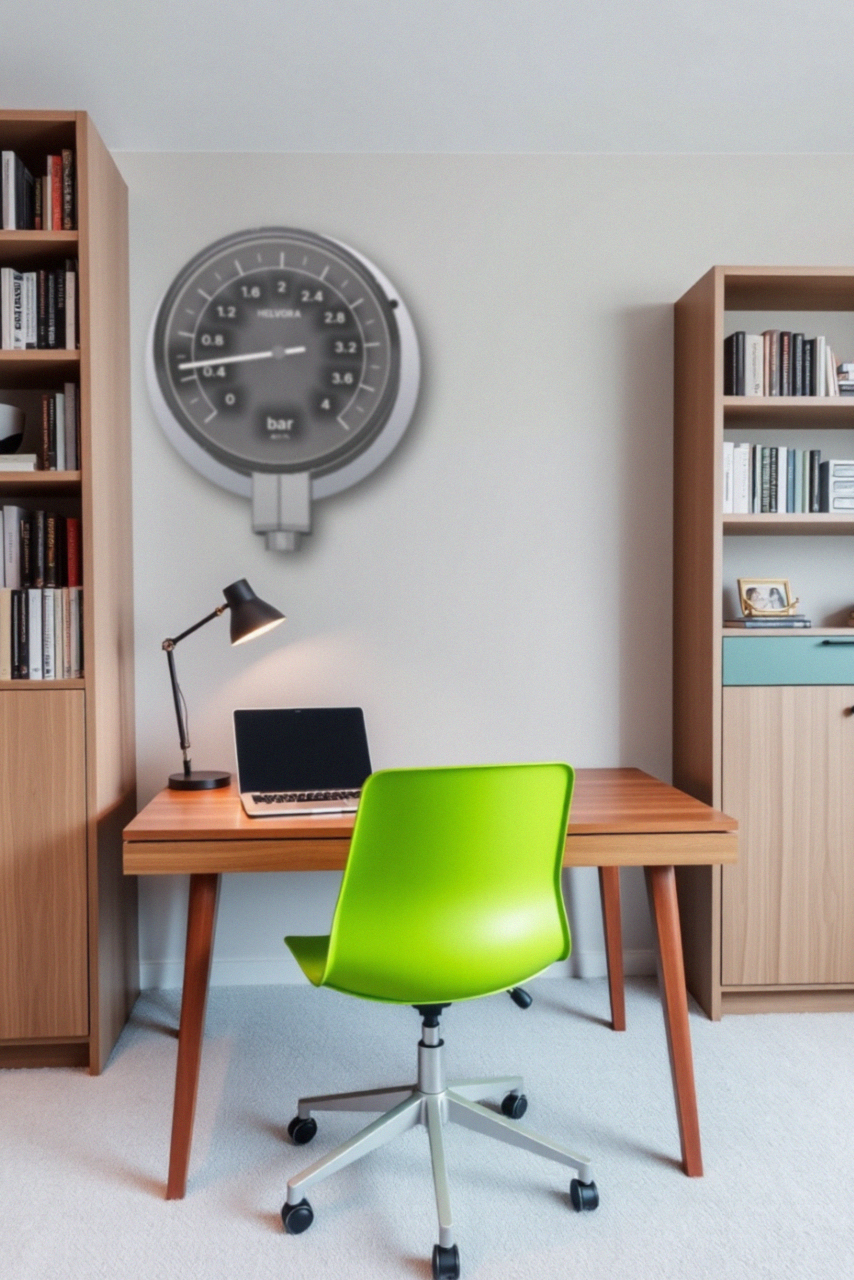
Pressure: bar 0.5
